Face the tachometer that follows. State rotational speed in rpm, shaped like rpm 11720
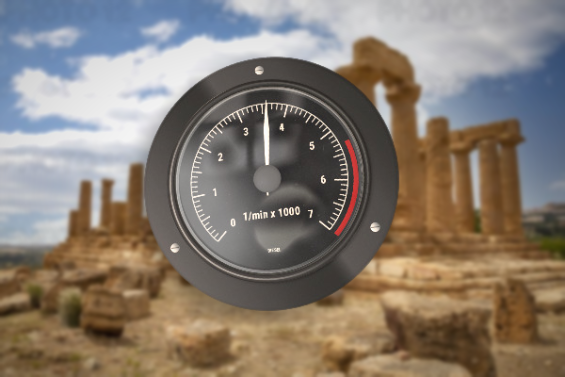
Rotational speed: rpm 3600
